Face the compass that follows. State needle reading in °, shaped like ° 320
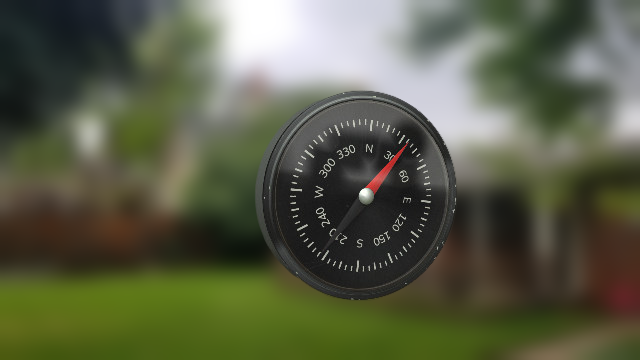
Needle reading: ° 35
